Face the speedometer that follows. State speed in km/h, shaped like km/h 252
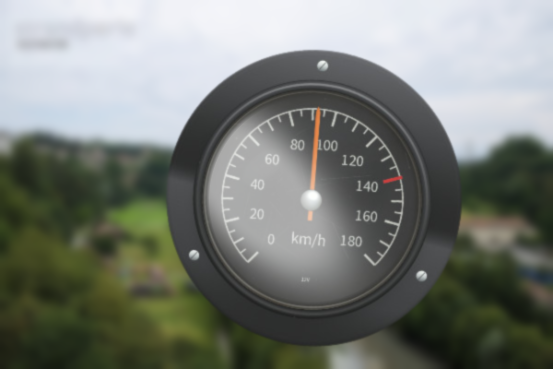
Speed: km/h 92.5
